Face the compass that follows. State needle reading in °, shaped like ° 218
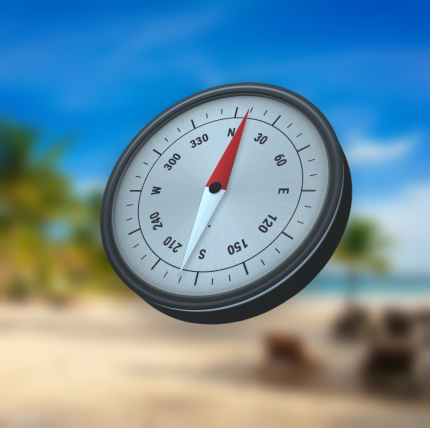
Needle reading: ° 10
